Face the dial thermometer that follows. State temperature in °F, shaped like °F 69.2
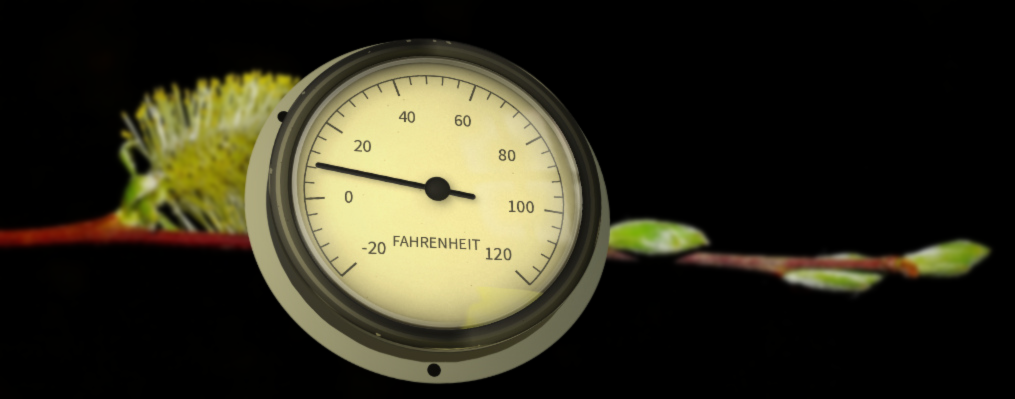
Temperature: °F 8
